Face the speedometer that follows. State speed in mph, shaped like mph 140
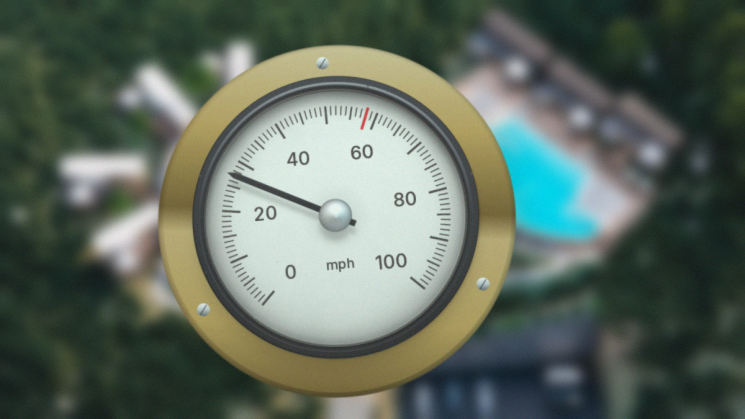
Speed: mph 27
